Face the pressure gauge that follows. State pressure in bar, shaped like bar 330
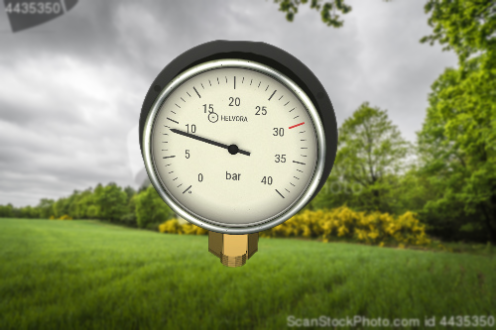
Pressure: bar 9
